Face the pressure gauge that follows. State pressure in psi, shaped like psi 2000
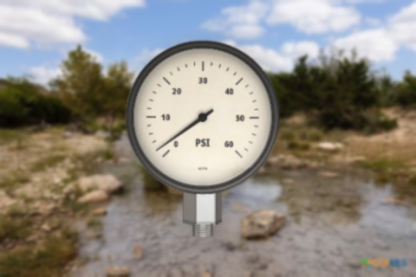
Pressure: psi 2
